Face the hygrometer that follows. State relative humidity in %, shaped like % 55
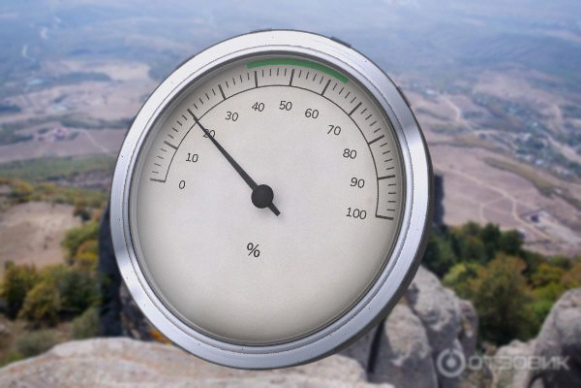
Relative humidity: % 20
